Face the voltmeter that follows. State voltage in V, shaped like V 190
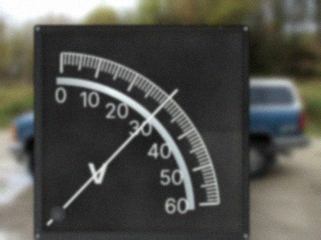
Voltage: V 30
